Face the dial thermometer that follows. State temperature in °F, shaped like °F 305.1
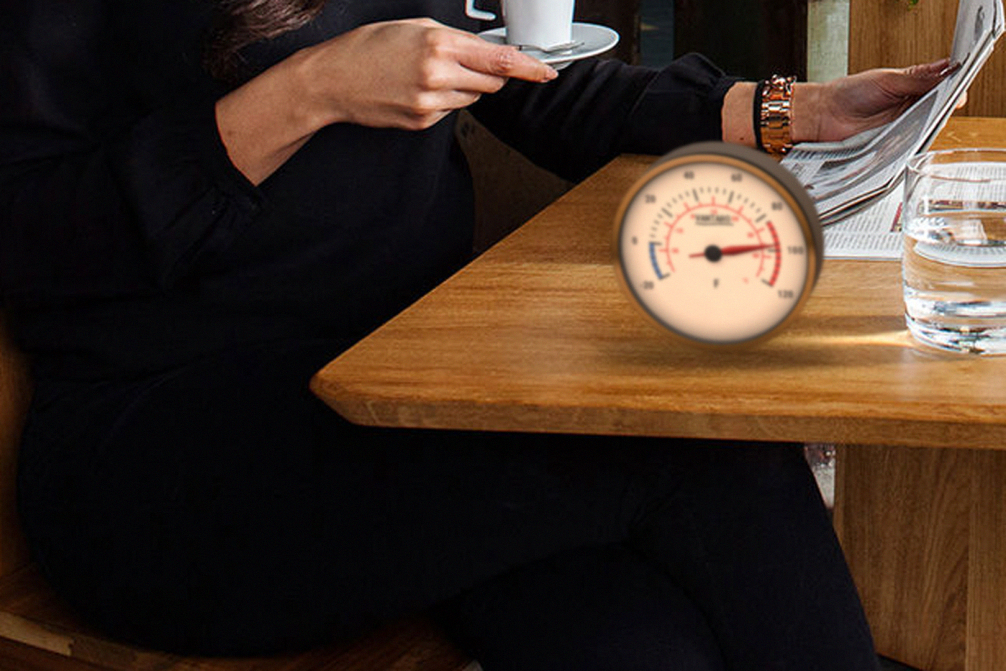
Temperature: °F 96
